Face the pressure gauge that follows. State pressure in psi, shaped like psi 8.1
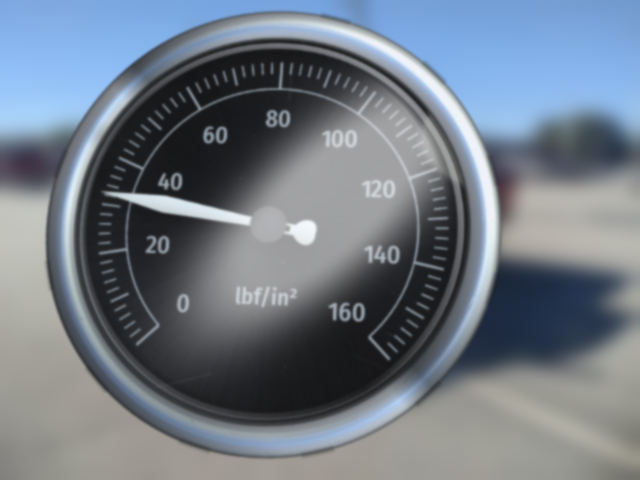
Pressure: psi 32
